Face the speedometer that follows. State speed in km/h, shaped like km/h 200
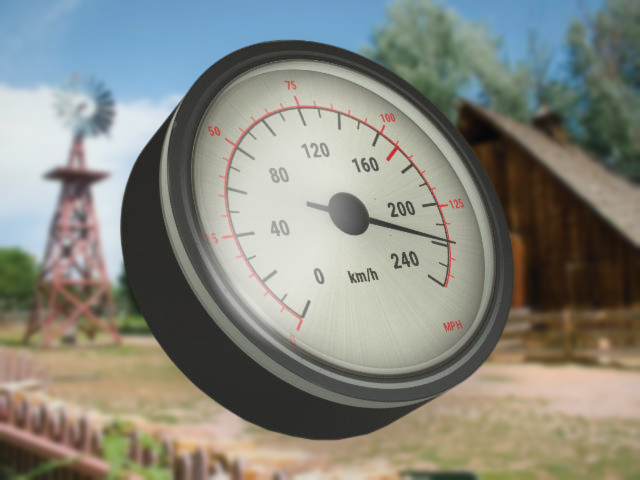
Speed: km/h 220
